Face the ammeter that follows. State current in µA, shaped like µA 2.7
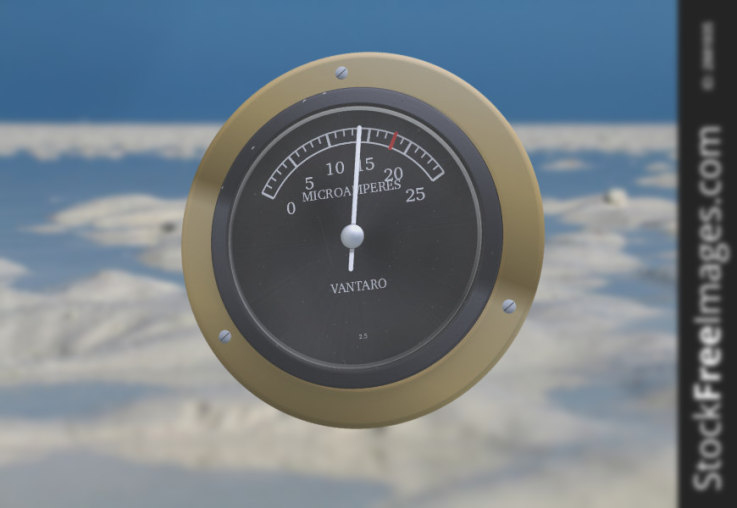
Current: µA 14
